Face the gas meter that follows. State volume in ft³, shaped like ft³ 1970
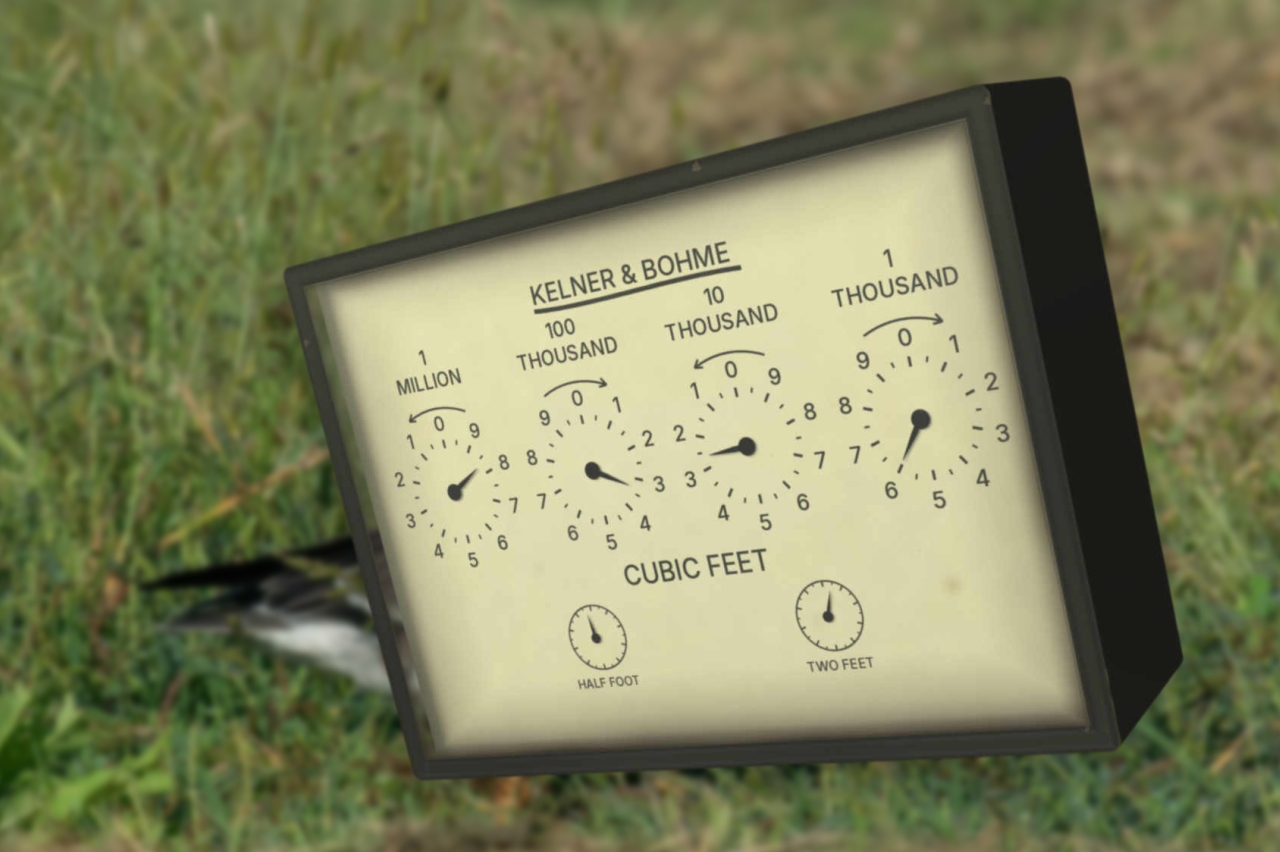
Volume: ft³ 832600
